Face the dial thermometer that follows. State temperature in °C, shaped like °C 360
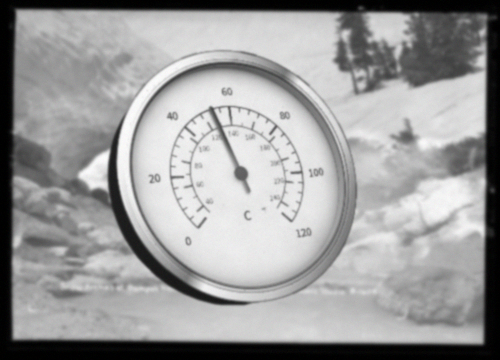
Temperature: °C 52
